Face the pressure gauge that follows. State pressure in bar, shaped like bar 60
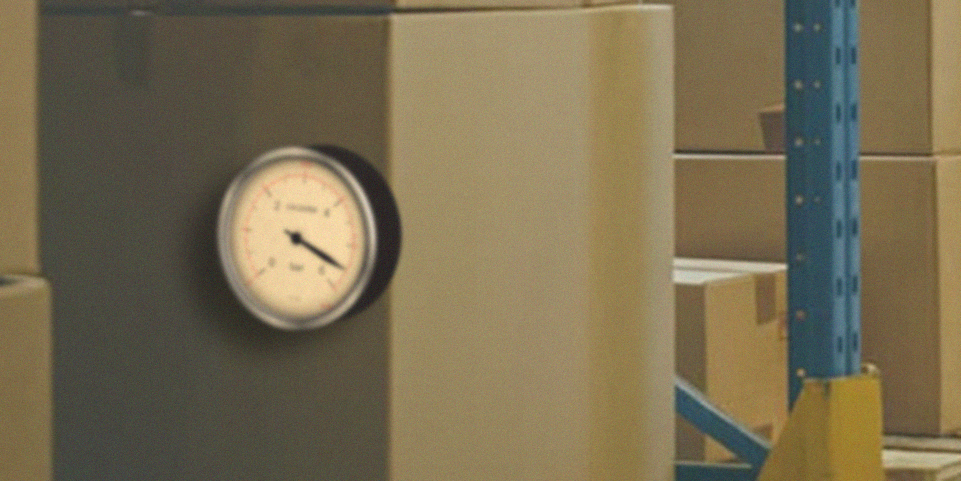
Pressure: bar 5.5
